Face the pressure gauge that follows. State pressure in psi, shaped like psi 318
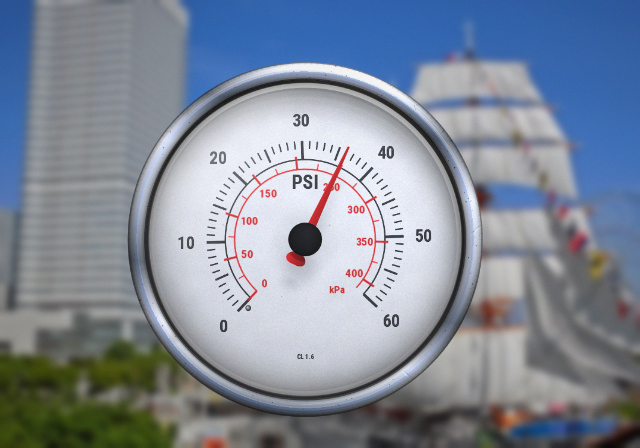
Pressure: psi 36
